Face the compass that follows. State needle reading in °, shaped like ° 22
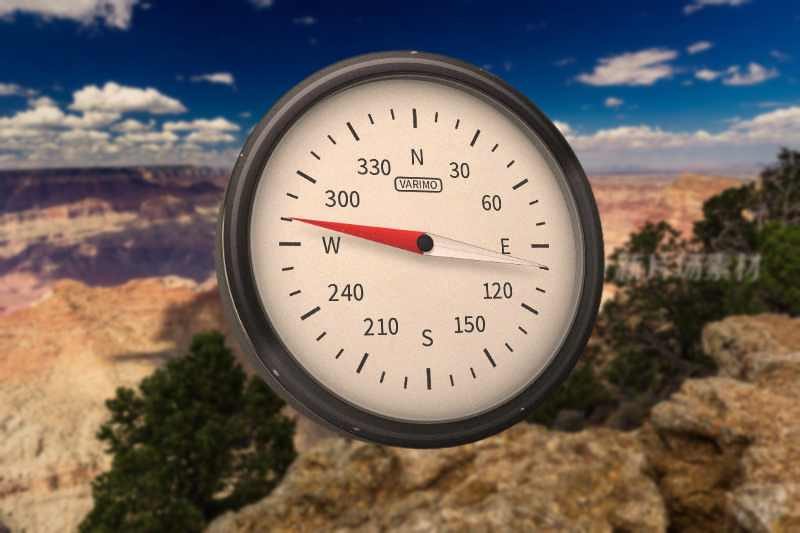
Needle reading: ° 280
